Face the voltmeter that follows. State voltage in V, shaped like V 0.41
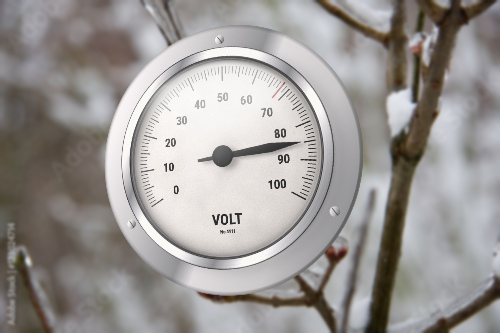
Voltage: V 85
